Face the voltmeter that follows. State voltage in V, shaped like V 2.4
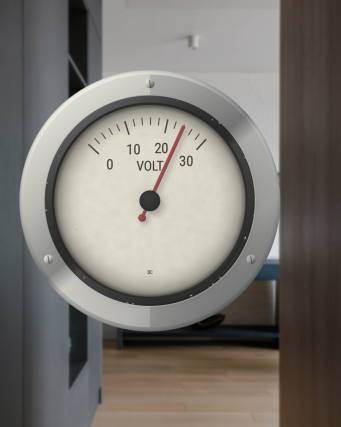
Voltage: V 24
